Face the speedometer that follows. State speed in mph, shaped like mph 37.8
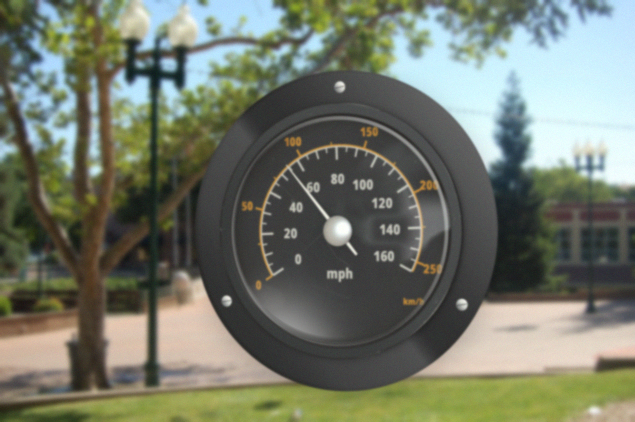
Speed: mph 55
